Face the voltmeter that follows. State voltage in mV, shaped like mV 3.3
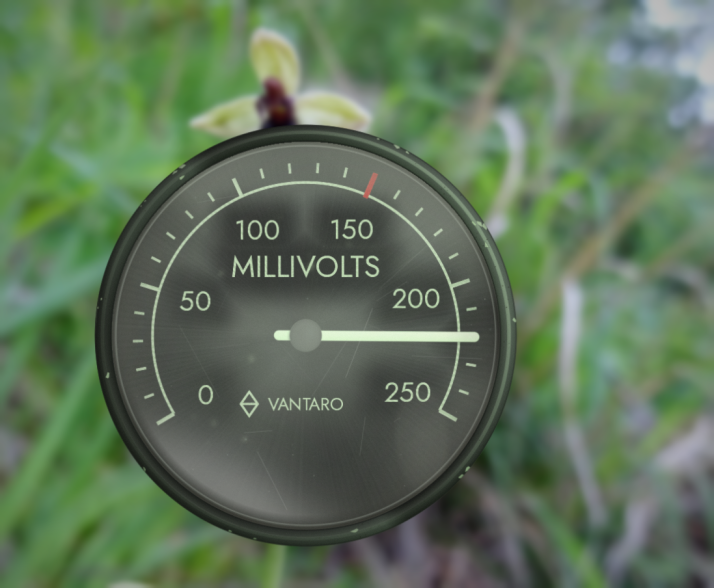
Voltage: mV 220
